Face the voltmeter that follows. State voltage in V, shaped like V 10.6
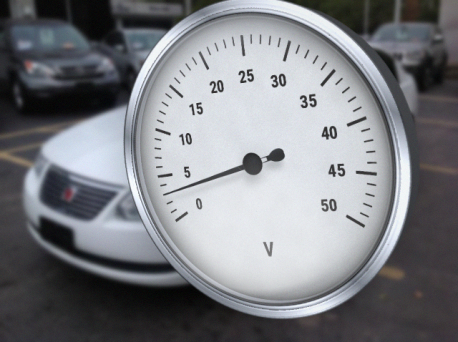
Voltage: V 3
